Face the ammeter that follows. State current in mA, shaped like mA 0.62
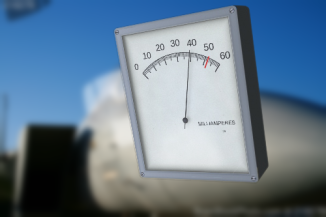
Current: mA 40
